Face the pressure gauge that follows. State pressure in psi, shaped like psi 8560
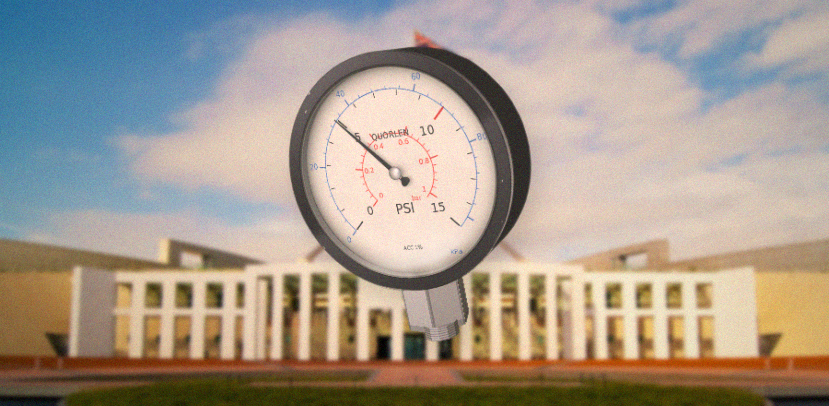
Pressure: psi 5
